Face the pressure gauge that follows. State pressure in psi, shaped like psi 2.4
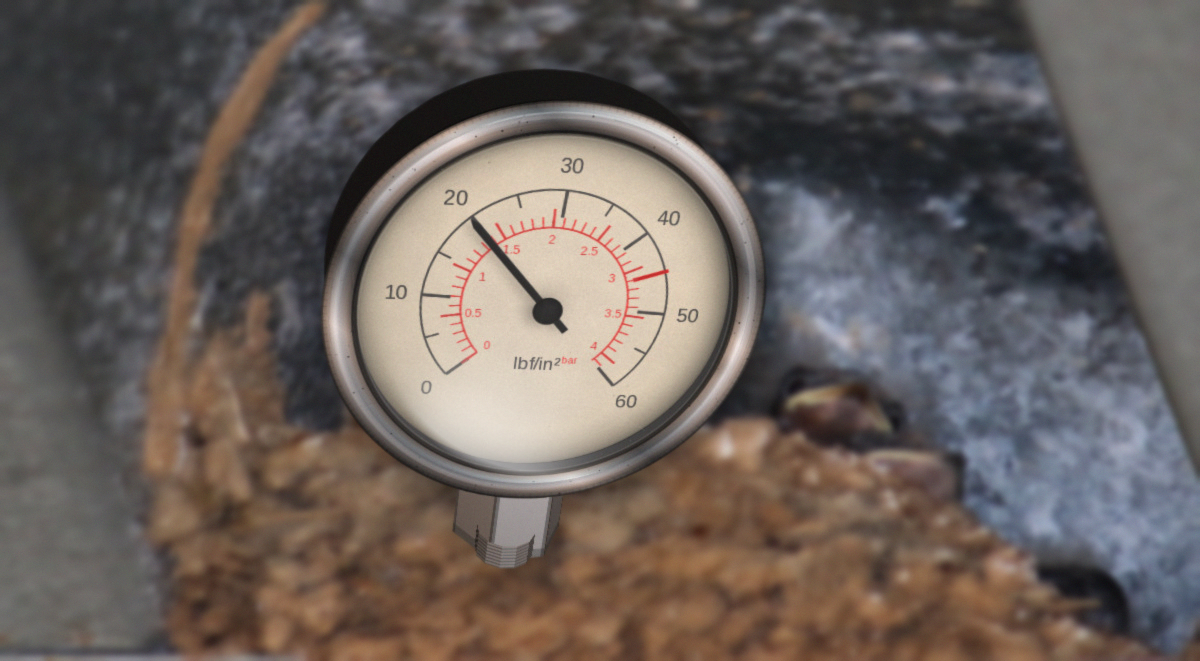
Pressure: psi 20
